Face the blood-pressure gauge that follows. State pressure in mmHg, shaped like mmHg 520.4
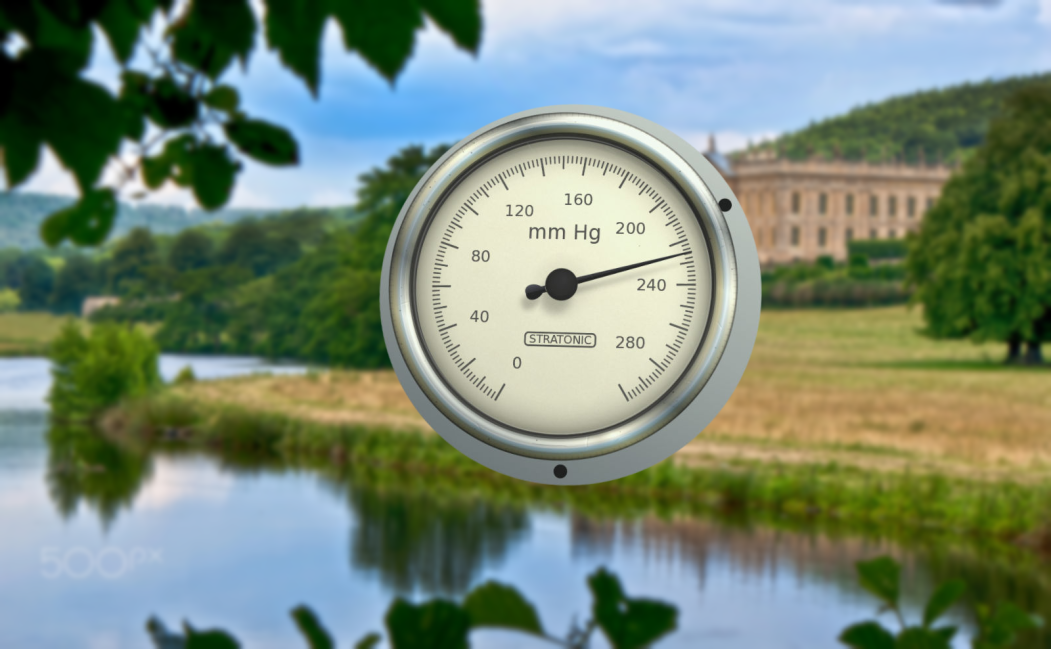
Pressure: mmHg 226
